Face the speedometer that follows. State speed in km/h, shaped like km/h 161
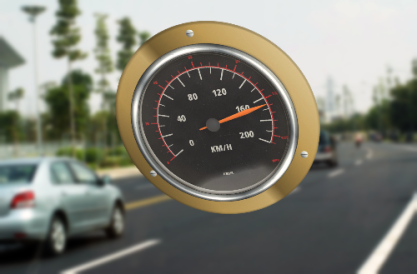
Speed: km/h 165
